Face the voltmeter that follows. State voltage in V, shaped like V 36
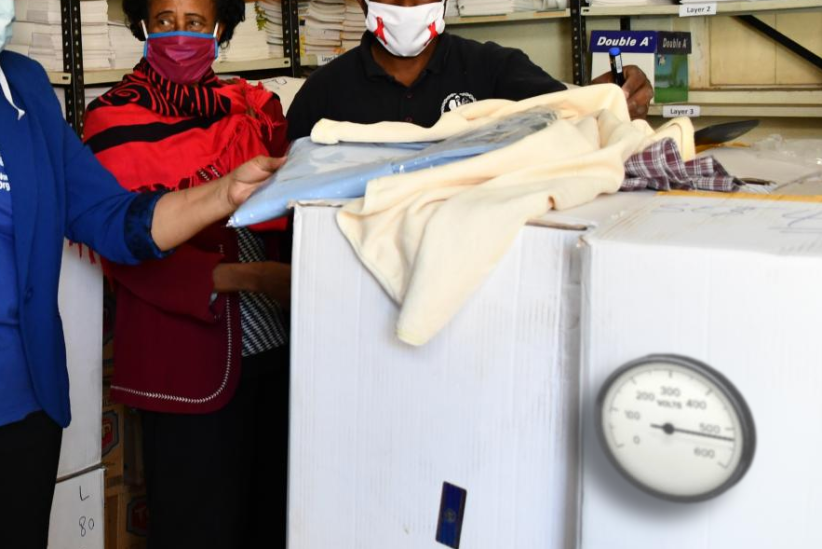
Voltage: V 525
